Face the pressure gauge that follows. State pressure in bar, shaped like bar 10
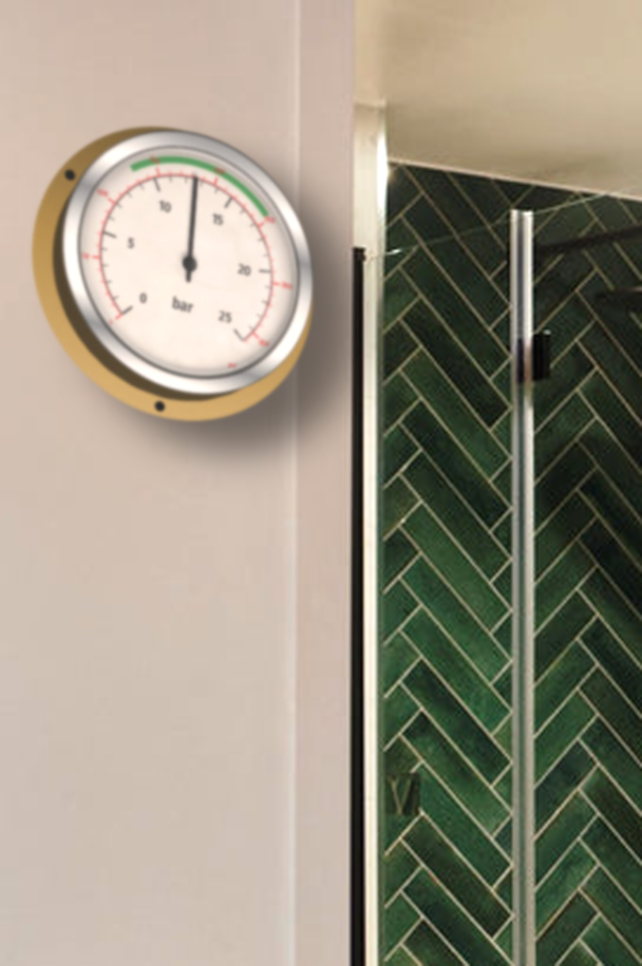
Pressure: bar 12.5
